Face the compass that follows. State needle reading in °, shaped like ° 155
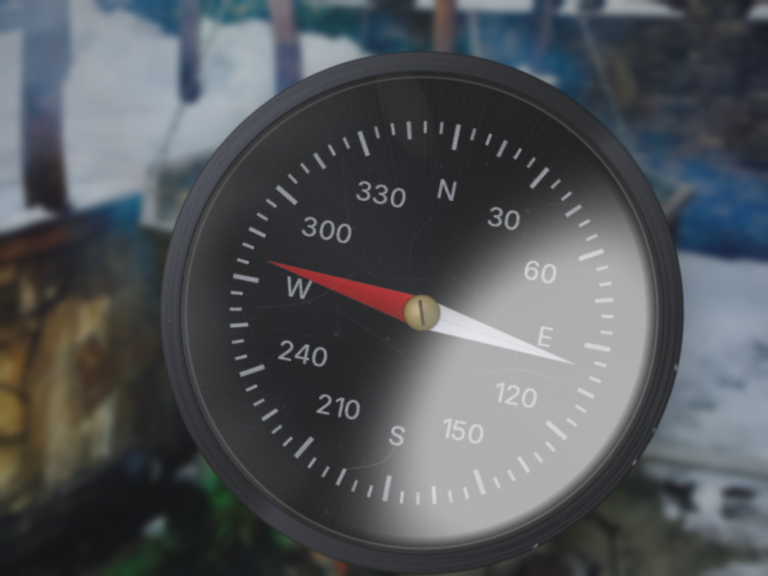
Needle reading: ° 277.5
